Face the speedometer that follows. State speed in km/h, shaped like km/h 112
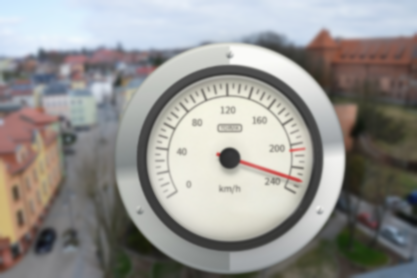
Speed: km/h 230
